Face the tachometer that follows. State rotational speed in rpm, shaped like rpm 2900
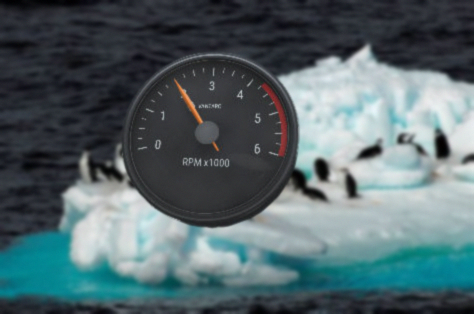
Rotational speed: rpm 2000
